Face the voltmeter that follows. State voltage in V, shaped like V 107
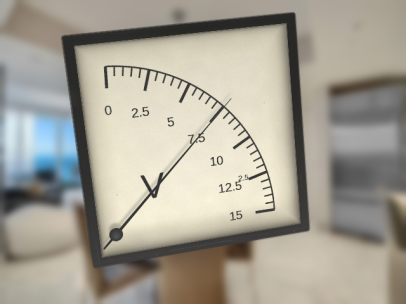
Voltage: V 7.5
